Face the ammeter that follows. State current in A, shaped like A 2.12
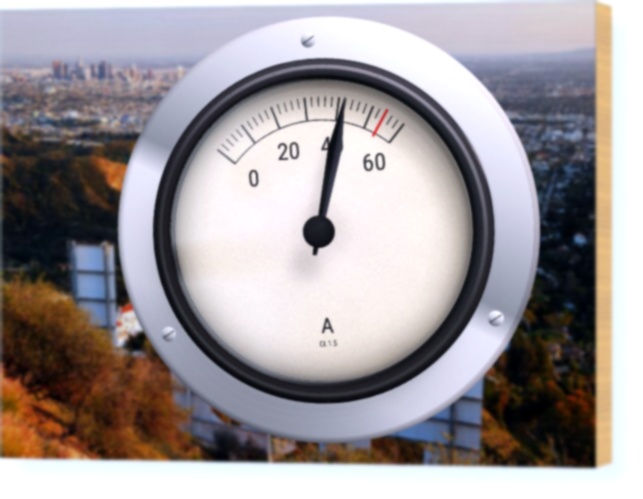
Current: A 42
